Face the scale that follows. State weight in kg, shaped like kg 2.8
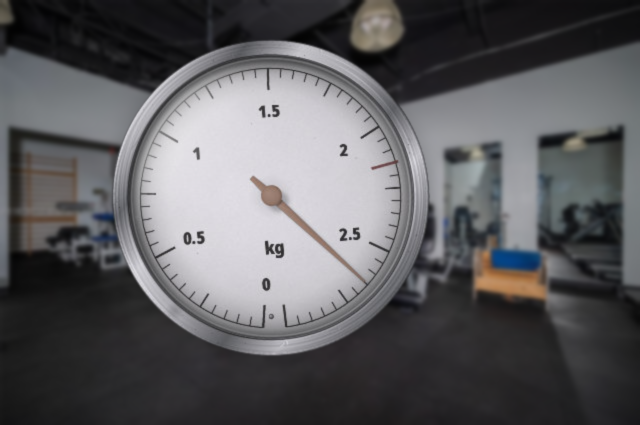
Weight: kg 2.65
